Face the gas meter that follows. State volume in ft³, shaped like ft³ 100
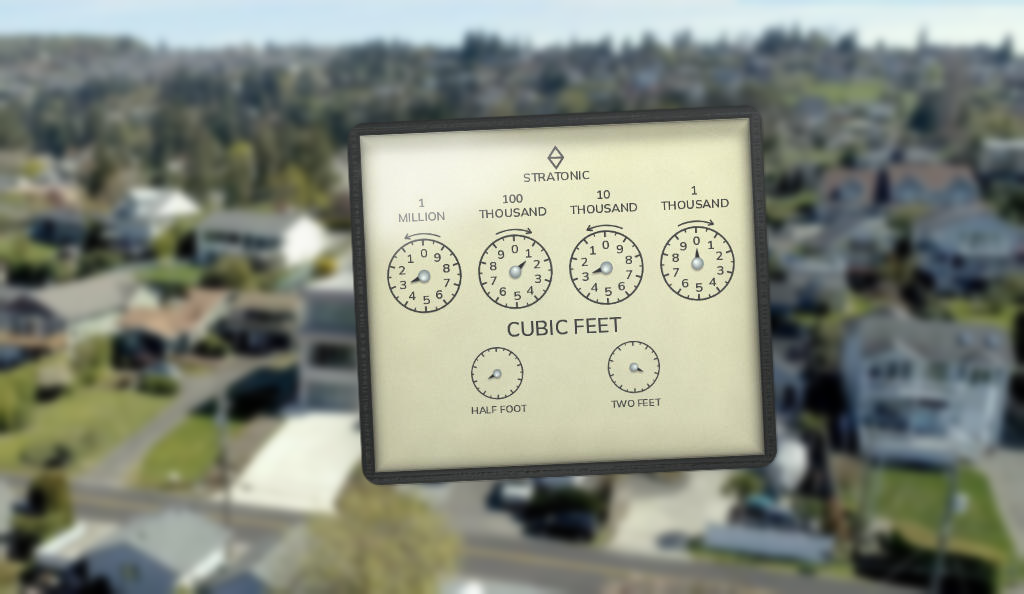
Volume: ft³ 313000
